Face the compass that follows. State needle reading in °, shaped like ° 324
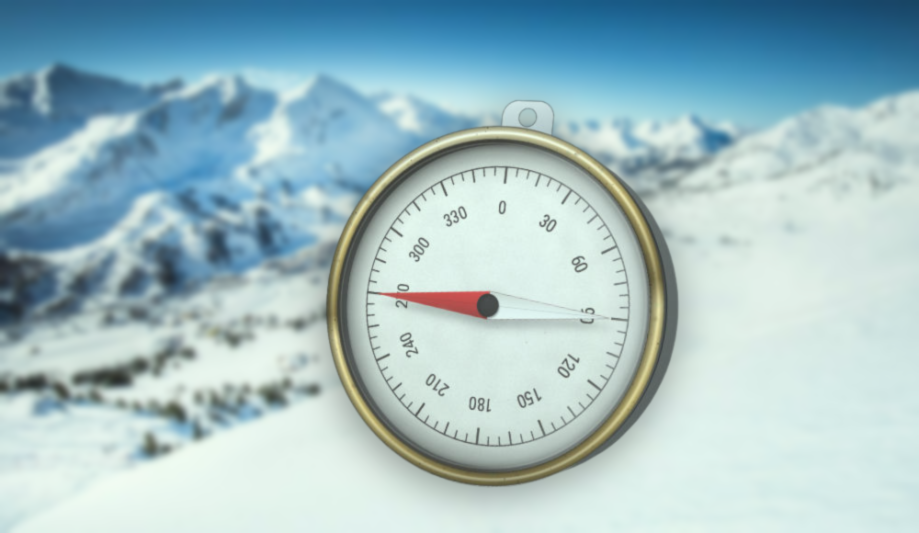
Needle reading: ° 270
